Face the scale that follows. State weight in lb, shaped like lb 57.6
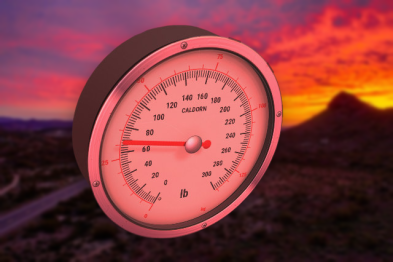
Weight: lb 70
